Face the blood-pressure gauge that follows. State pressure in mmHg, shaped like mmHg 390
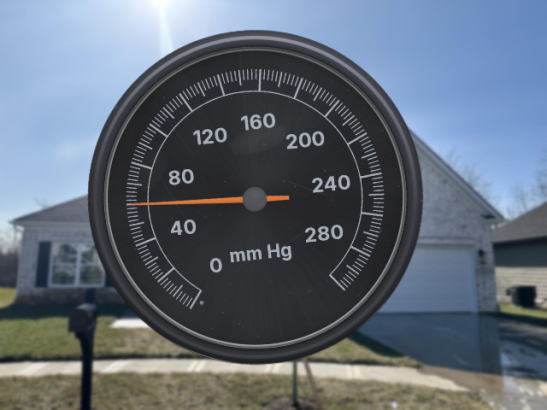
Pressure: mmHg 60
